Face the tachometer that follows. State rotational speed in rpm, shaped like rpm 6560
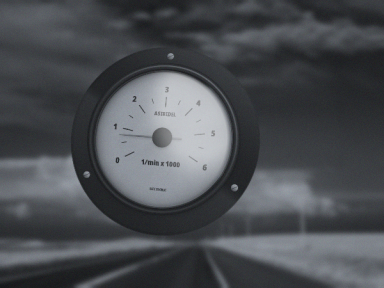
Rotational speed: rpm 750
